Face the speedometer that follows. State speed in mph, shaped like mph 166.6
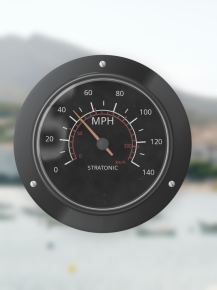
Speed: mph 45
